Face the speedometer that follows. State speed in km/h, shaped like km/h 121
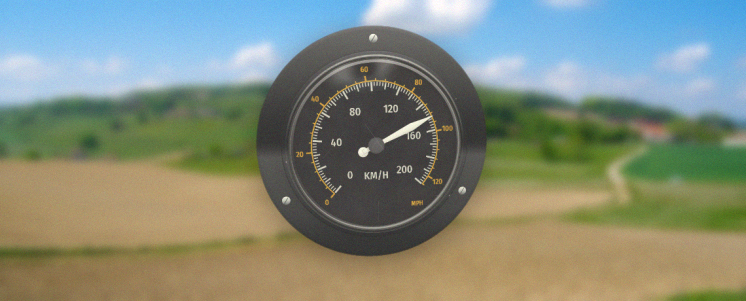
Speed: km/h 150
